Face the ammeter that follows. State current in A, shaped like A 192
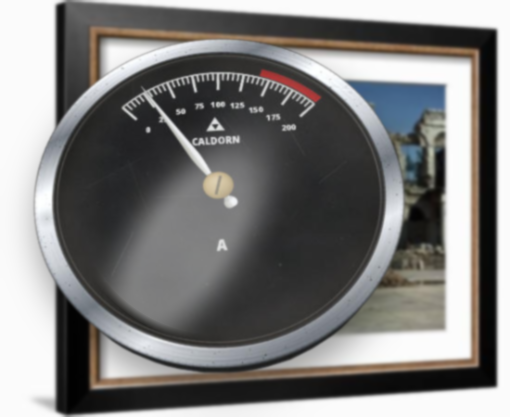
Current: A 25
